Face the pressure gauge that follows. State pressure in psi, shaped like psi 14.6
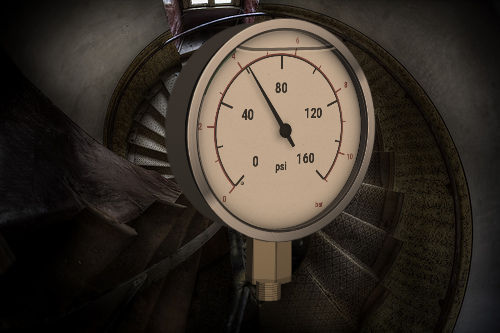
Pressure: psi 60
